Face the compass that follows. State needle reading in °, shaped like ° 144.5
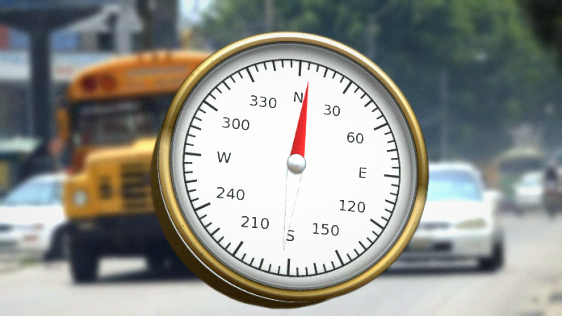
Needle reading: ° 5
